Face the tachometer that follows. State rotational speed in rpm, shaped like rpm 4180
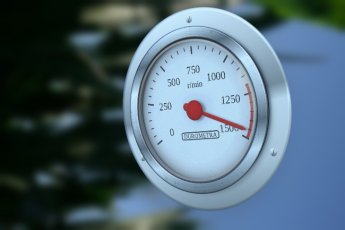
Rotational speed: rpm 1450
